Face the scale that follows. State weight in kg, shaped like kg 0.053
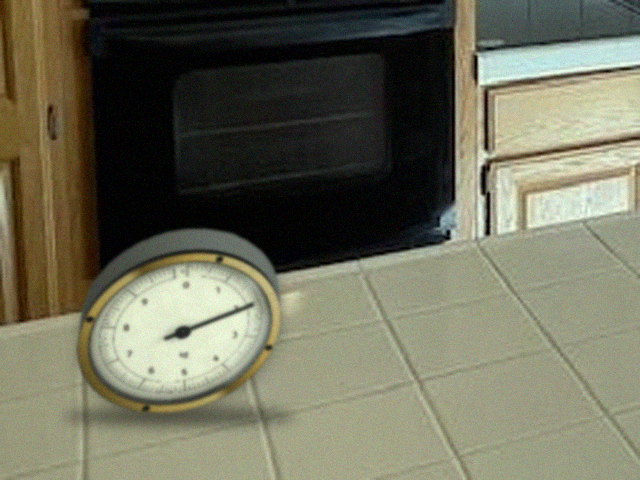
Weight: kg 2
